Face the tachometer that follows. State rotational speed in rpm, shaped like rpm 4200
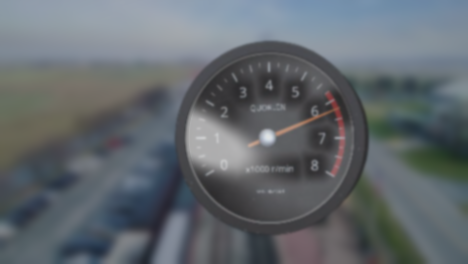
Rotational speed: rpm 6250
